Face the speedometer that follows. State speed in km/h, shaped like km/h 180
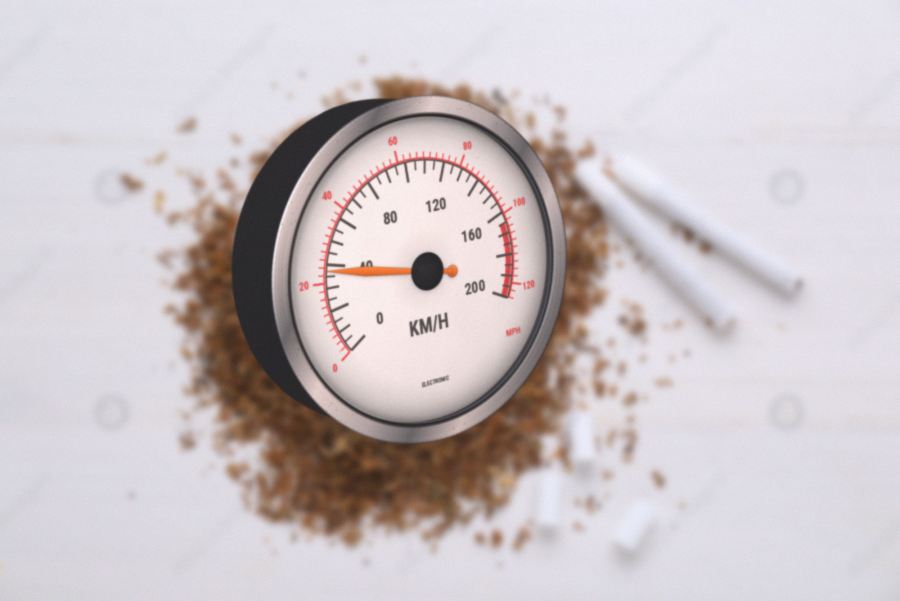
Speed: km/h 37.5
